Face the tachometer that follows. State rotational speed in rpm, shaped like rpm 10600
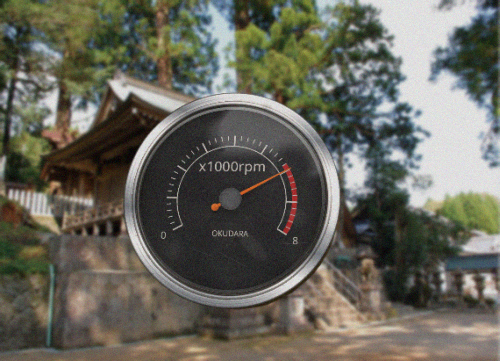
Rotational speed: rpm 6000
